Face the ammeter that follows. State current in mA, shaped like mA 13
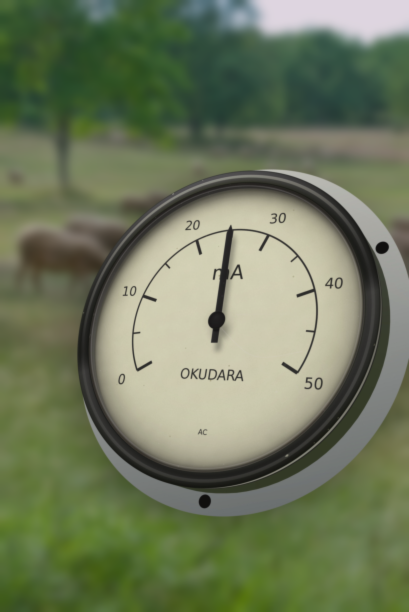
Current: mA 25
